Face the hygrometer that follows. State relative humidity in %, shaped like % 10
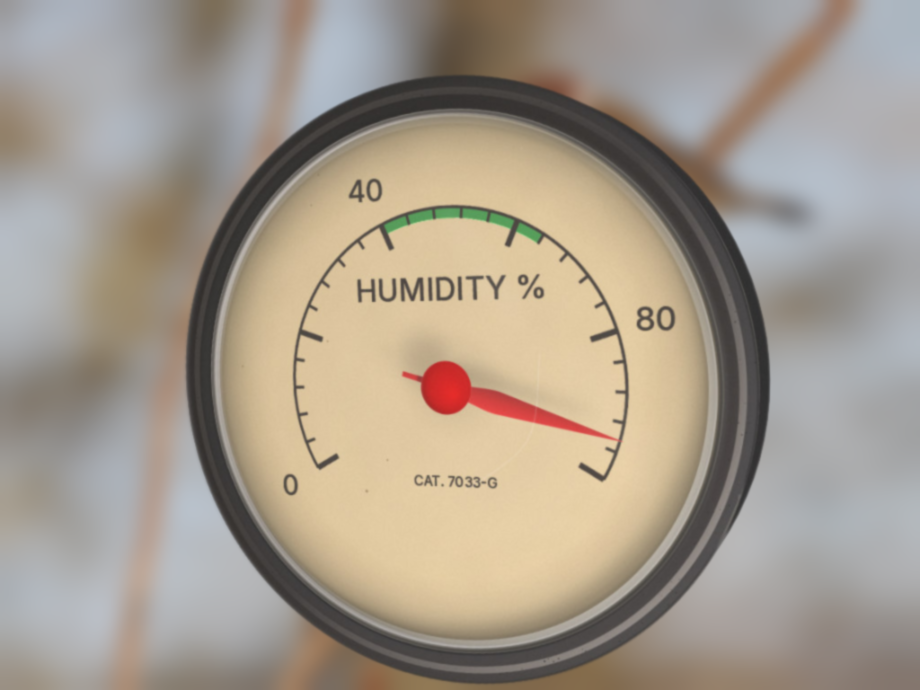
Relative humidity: % 94
